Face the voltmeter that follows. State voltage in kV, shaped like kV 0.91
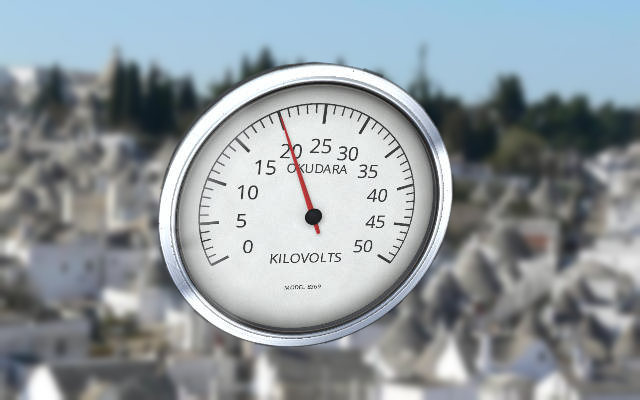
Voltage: kV 20
